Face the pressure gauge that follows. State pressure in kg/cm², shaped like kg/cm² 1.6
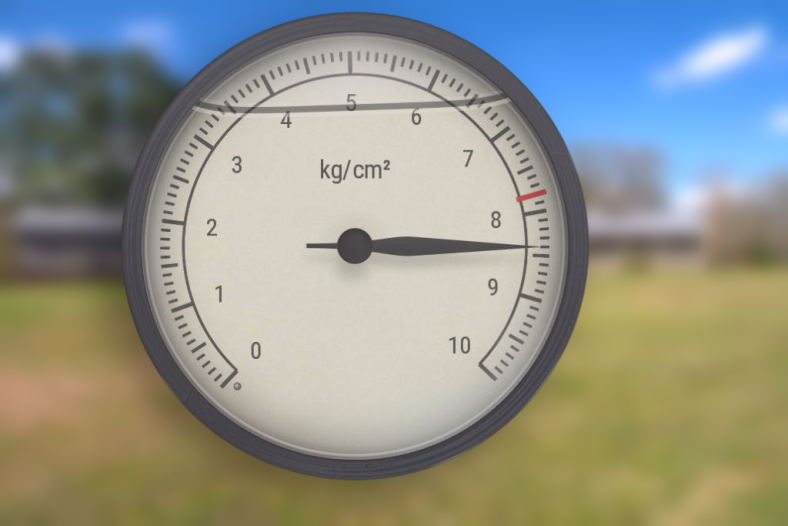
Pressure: kg/cm² 8.4
